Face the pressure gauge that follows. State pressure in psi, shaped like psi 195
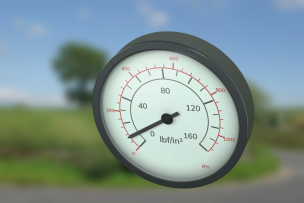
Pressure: psi 10
